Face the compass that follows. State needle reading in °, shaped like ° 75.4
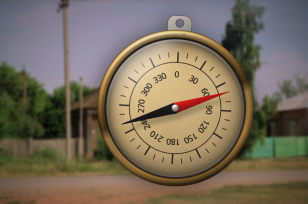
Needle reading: ° 70
